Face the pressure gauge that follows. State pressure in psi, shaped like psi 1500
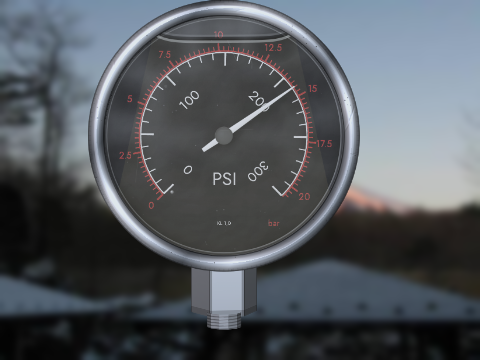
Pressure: psi 210
